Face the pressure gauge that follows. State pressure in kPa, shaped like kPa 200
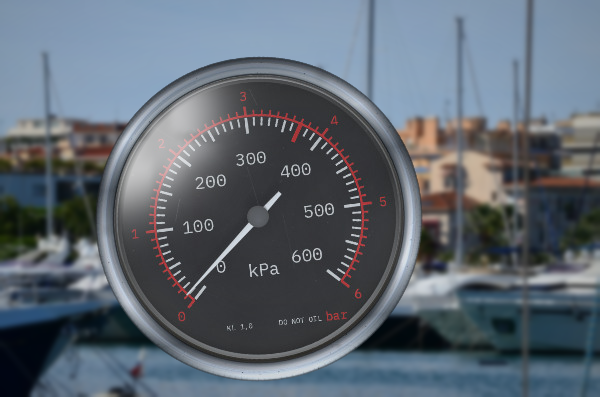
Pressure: kPa 10
